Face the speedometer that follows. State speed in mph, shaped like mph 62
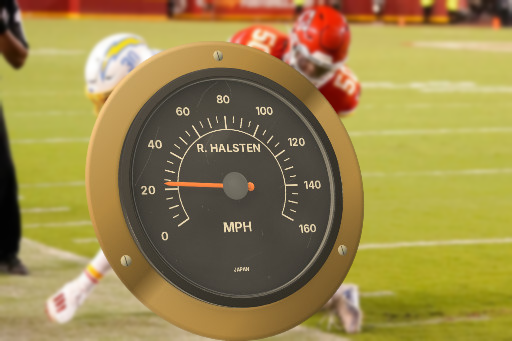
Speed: mph 22.5
